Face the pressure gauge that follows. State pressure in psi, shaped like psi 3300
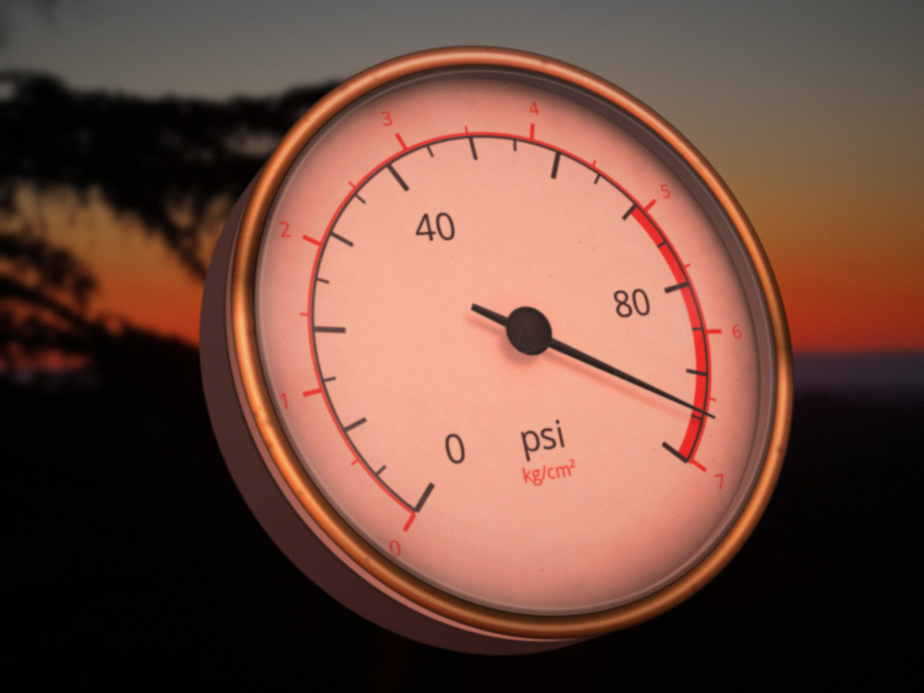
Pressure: psi 95
